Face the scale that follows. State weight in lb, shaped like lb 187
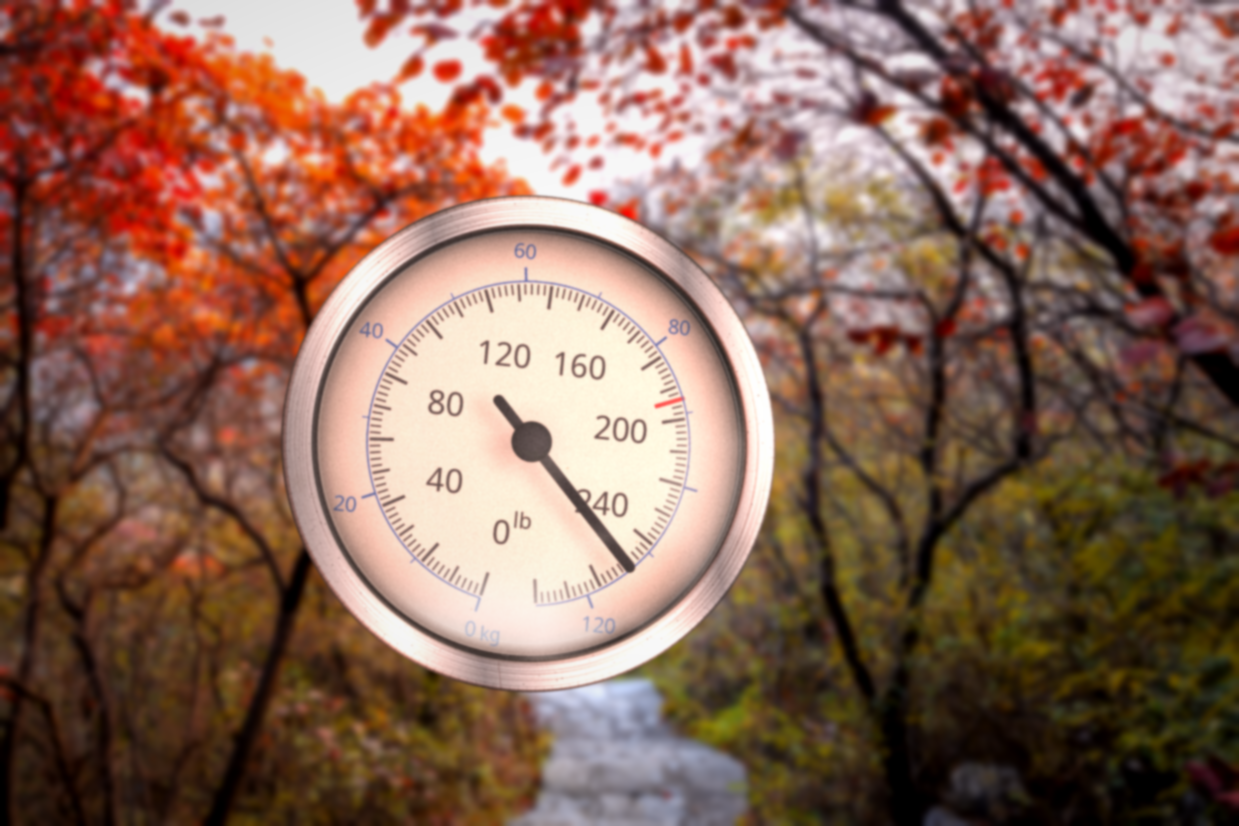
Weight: lb 250
